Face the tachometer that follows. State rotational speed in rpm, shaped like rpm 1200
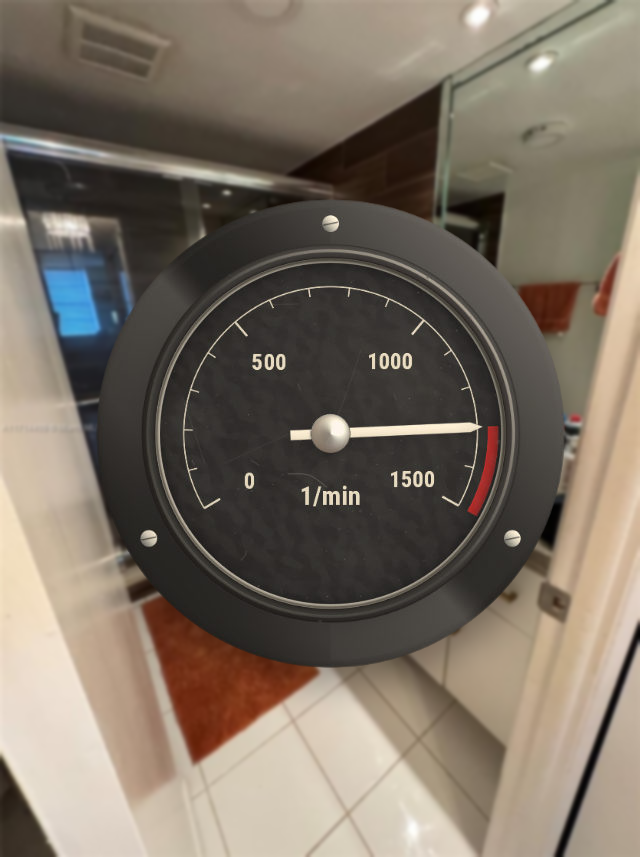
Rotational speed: rpm 1300
